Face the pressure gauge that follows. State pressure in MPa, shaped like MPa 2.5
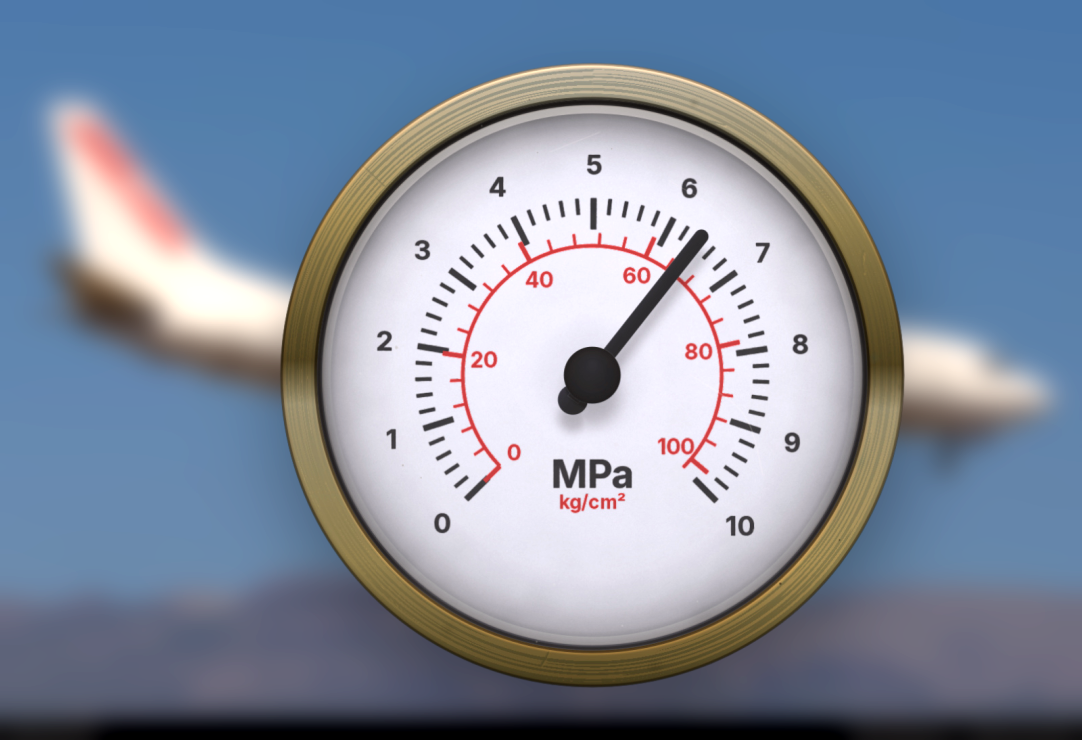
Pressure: MPa 6.4
